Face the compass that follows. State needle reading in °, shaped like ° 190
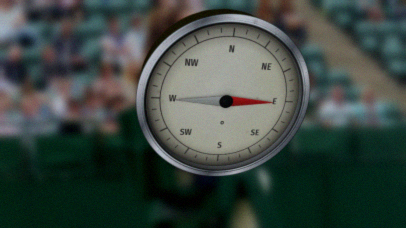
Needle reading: ° 90
